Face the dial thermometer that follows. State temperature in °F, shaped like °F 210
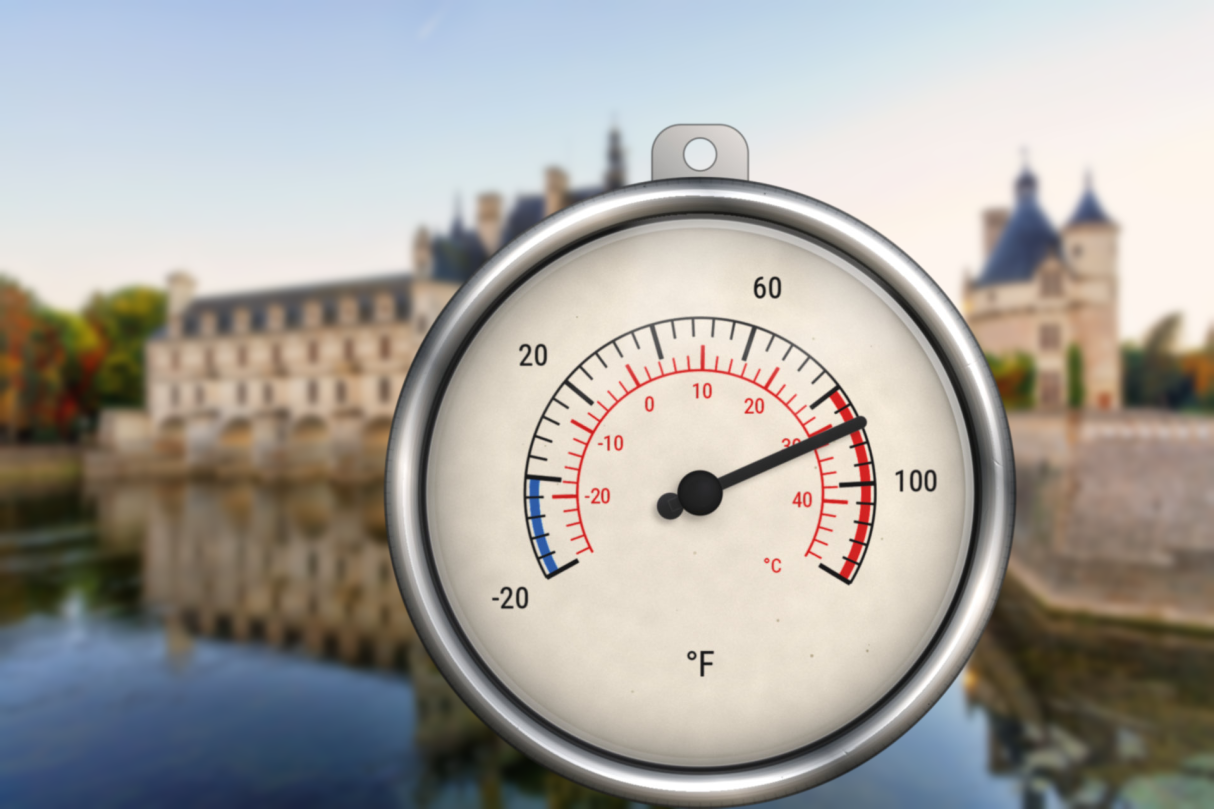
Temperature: °F 88
